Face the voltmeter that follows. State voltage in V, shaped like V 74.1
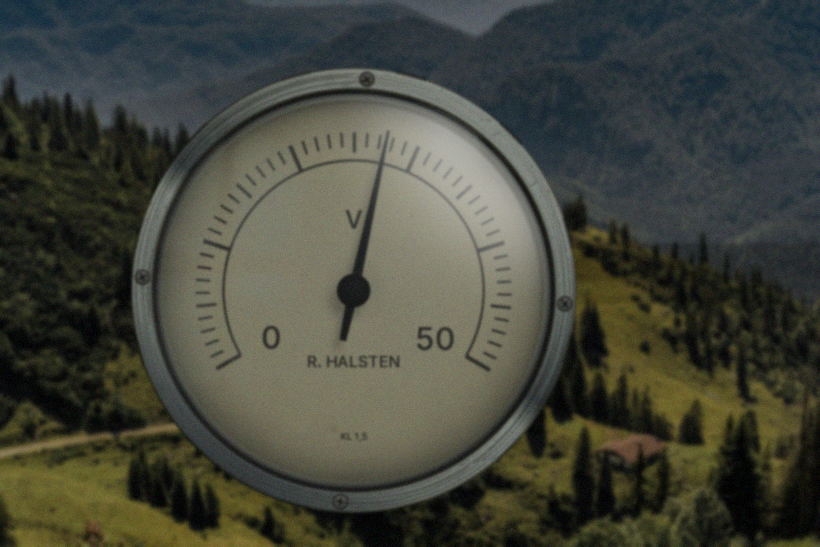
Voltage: V 27.5
